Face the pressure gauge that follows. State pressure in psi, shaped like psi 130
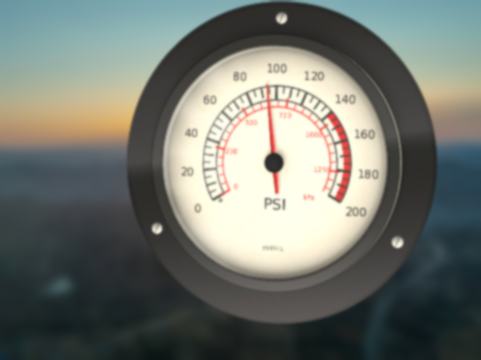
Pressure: psi 95
